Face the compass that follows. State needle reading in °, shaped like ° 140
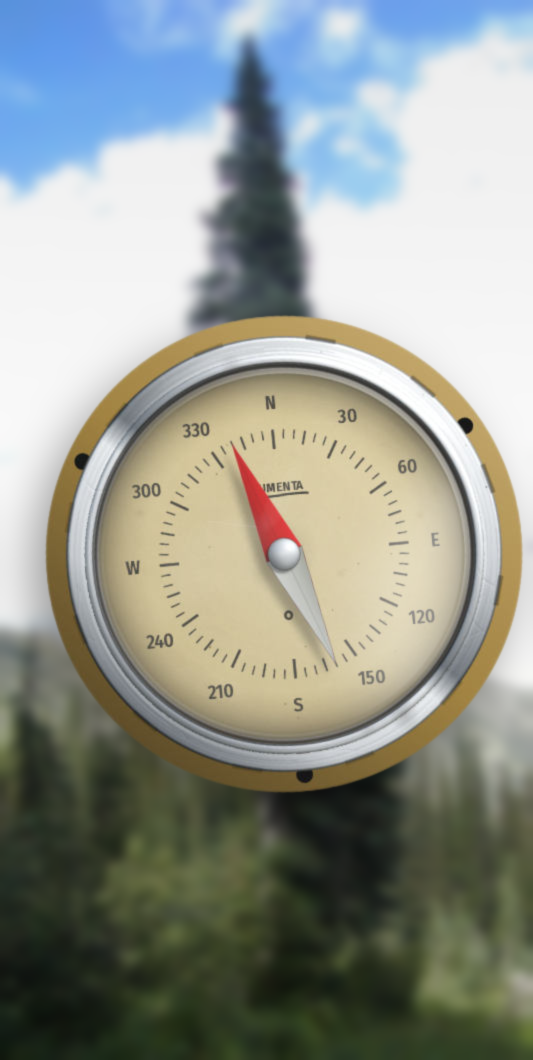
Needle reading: ° 340
